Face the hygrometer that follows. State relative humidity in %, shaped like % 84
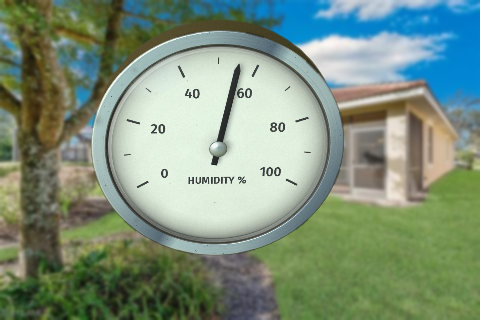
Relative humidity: % 55
